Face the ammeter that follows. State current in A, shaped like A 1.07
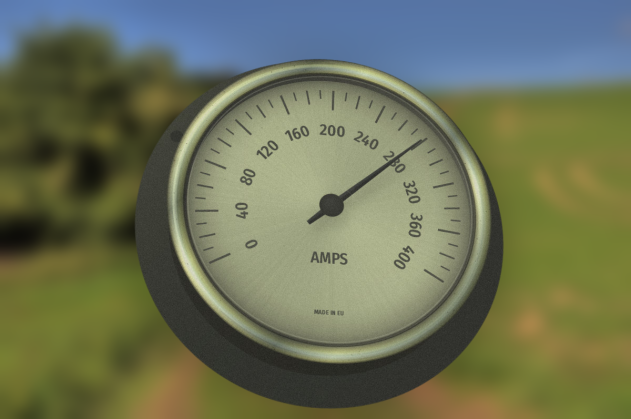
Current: A 280
